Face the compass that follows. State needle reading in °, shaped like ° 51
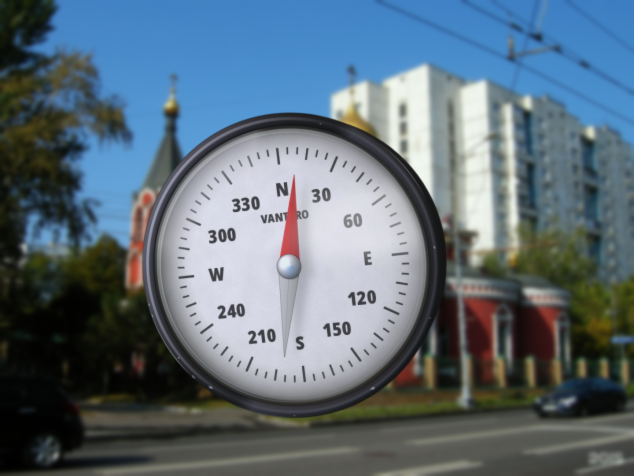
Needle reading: ° 10
